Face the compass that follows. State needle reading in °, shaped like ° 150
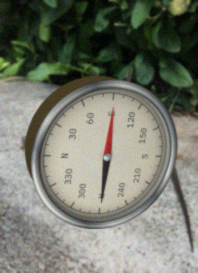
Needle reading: ° 90
